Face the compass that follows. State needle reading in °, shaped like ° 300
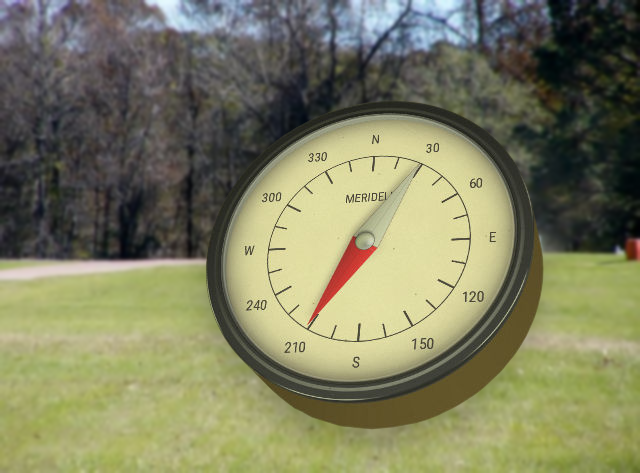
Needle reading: ° 210
